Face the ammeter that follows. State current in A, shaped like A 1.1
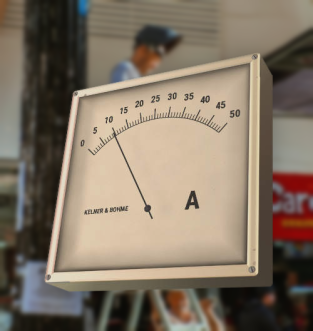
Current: A 10
